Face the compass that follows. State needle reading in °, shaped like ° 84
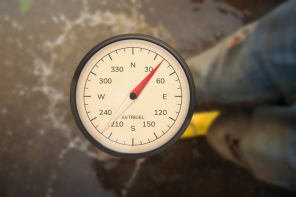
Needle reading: ° 40
